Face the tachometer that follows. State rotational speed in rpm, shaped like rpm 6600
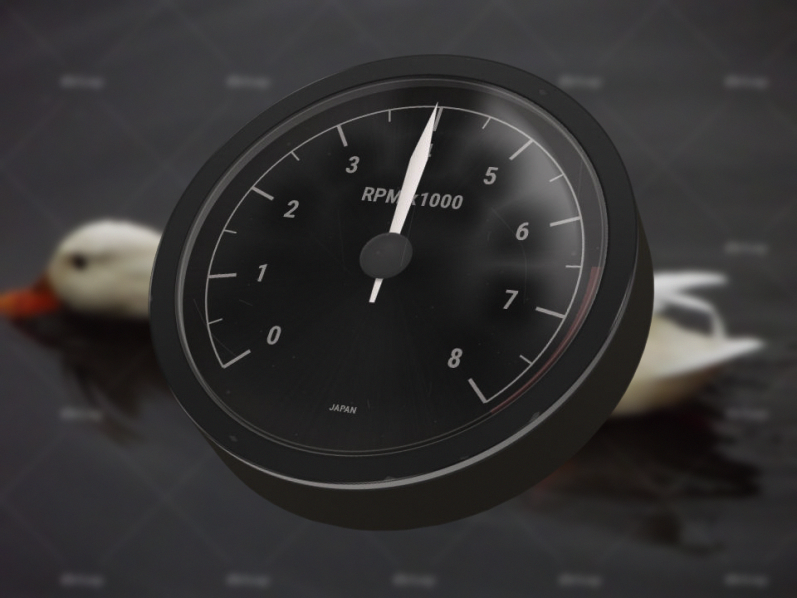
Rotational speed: rpm 4000
